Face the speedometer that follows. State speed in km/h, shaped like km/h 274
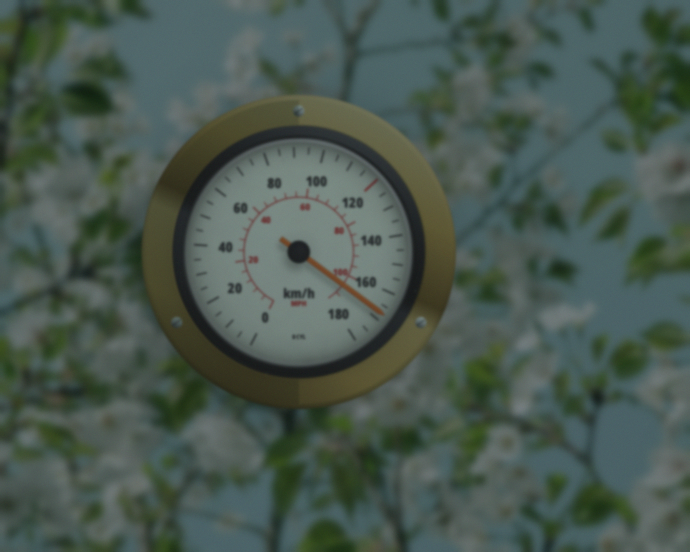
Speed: km/h 167.5
